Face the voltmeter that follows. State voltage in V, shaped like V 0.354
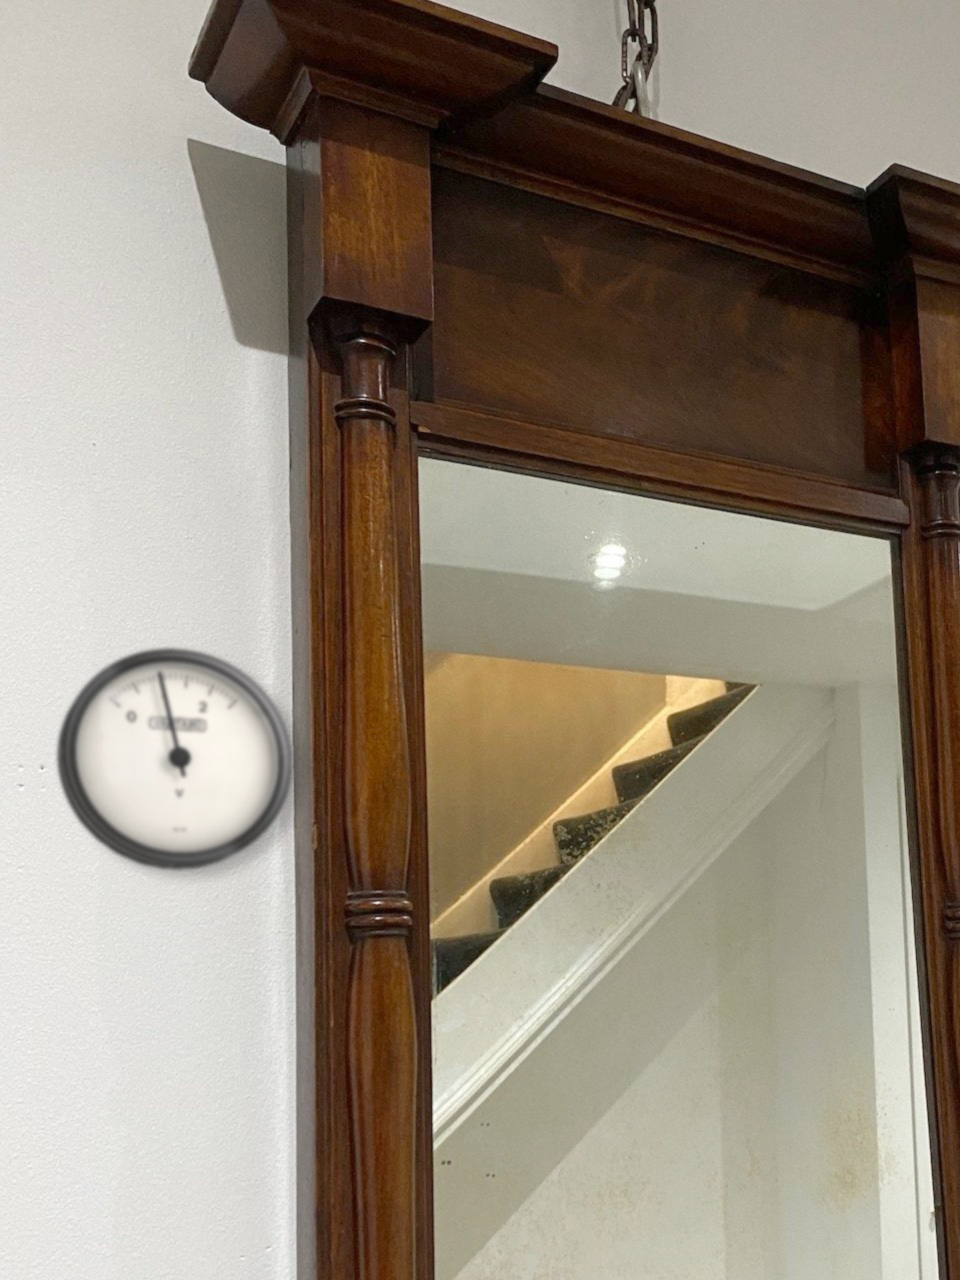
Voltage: V 1
